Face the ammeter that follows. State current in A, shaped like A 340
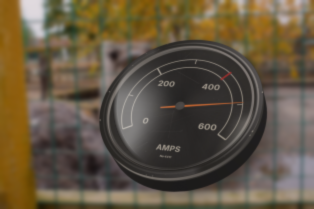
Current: A 500
